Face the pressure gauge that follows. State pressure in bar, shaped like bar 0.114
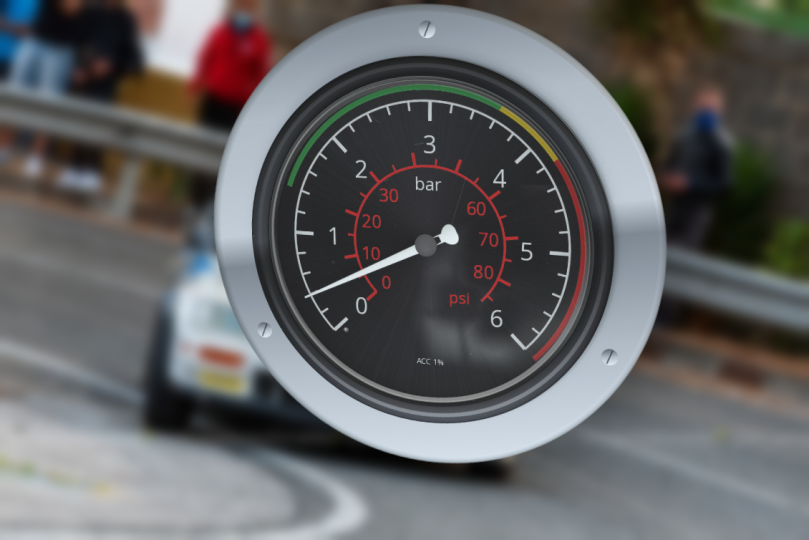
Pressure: bar 0.4
